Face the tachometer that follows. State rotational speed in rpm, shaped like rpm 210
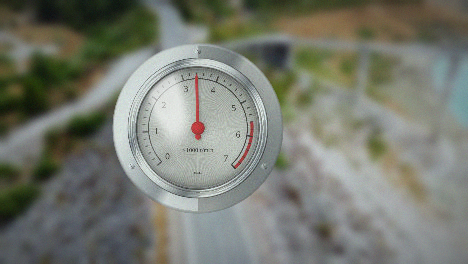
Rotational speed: rpm 3400
